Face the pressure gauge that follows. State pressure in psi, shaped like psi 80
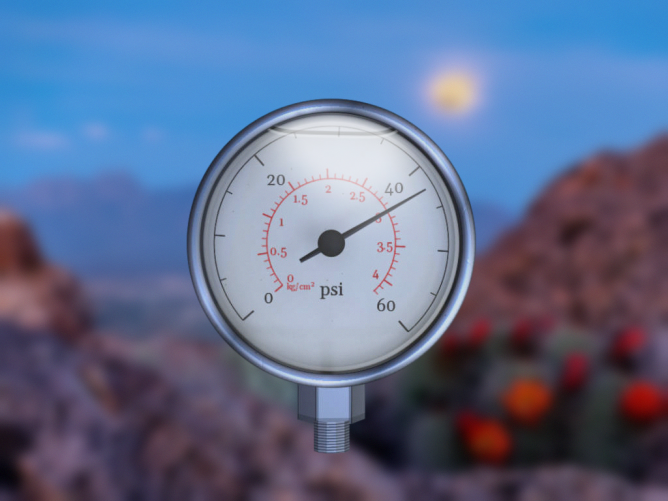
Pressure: psi 42.5
